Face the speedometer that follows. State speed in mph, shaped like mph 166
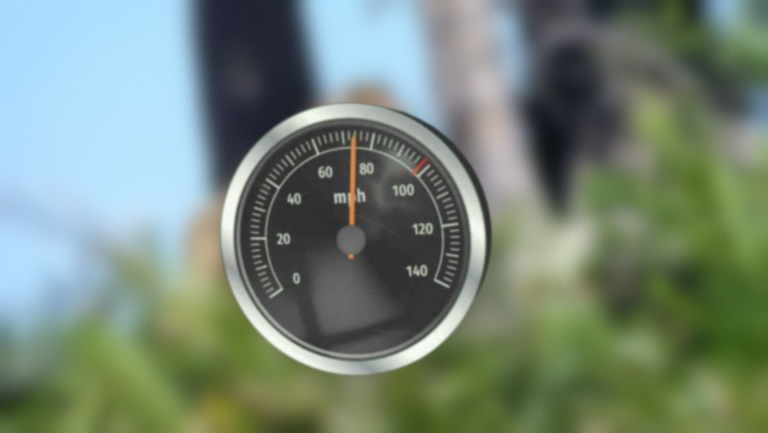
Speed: mph 74
